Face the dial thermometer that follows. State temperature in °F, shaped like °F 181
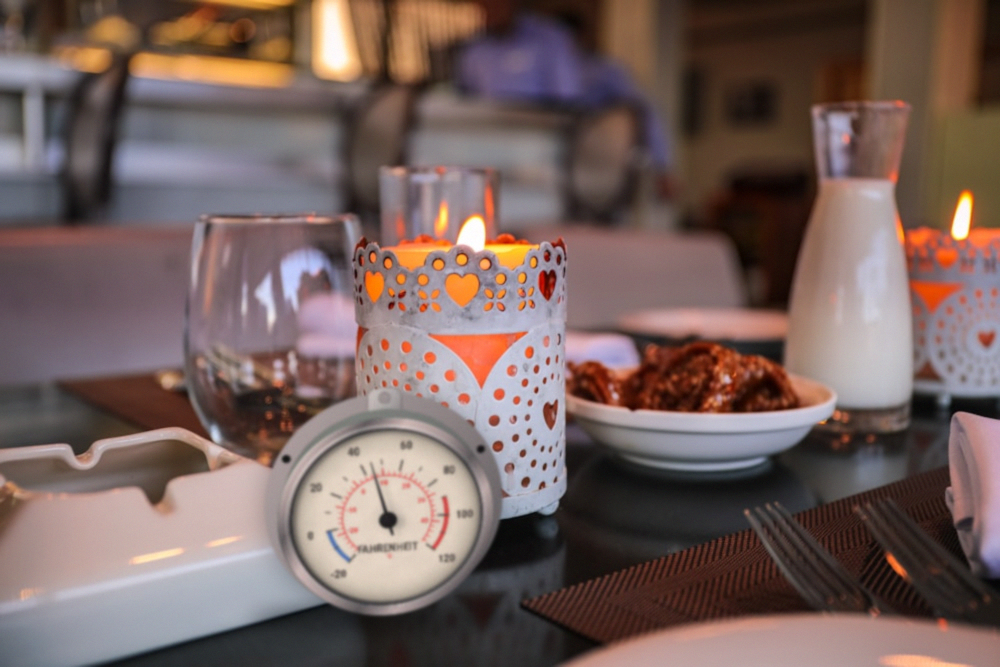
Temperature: °F 45
